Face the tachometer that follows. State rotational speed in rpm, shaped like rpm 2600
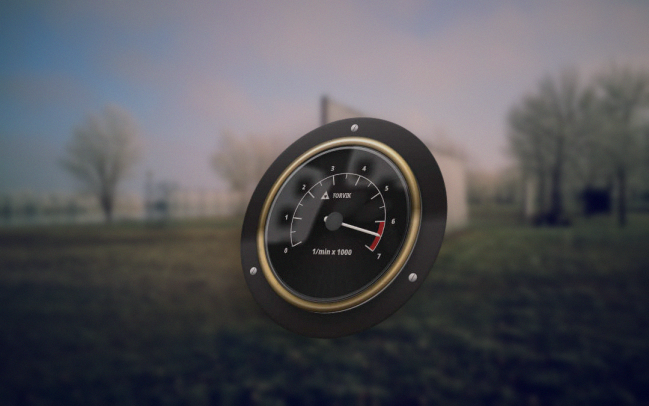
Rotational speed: rpm 6500
